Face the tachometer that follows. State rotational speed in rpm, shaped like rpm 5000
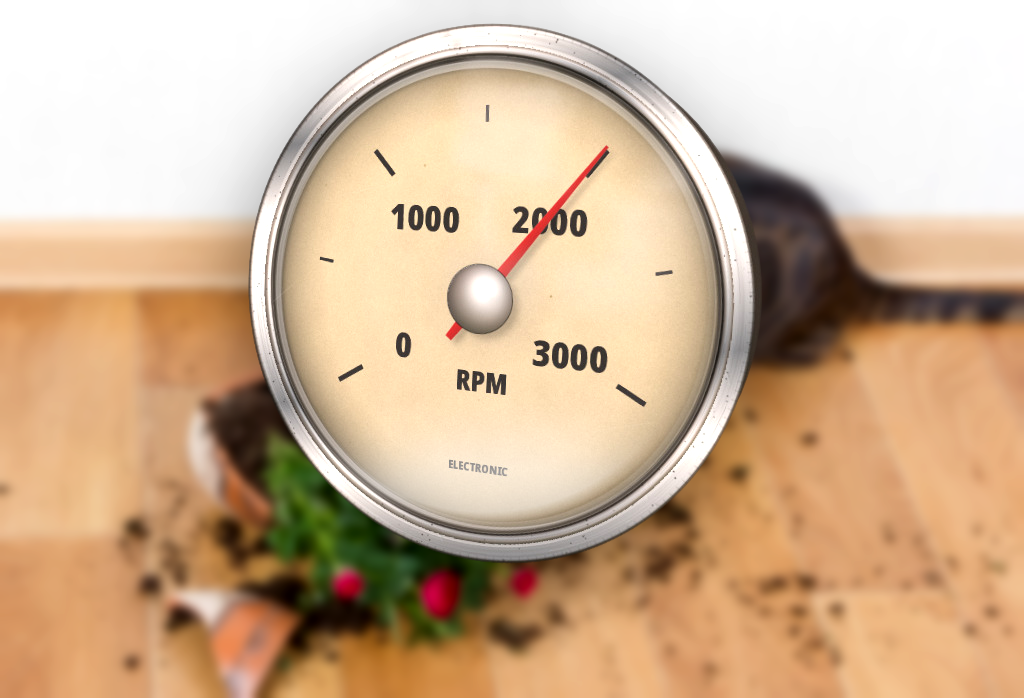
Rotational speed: rpm 2000
